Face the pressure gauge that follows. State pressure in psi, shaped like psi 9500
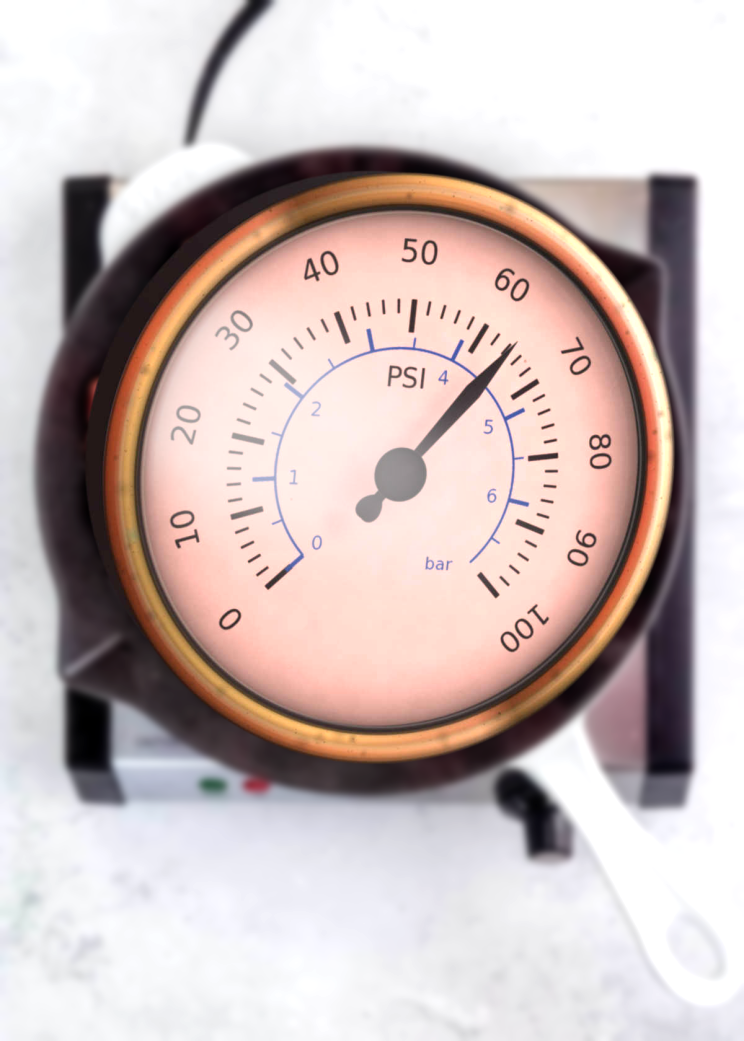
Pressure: psi 64
